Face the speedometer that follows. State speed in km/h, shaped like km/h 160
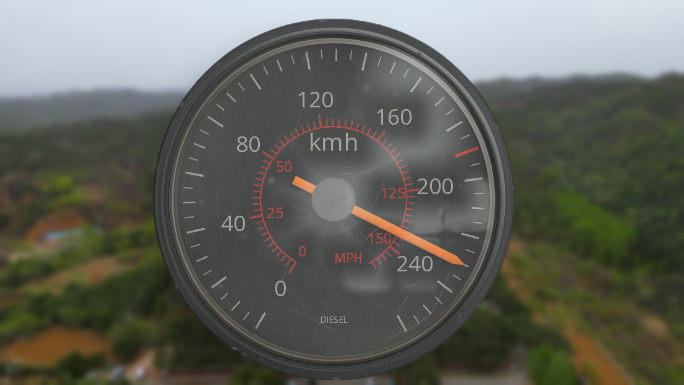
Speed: km/h 230
